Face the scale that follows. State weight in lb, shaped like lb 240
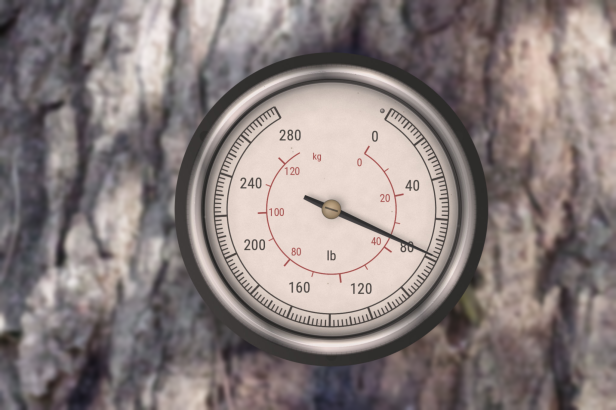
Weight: lb 78
